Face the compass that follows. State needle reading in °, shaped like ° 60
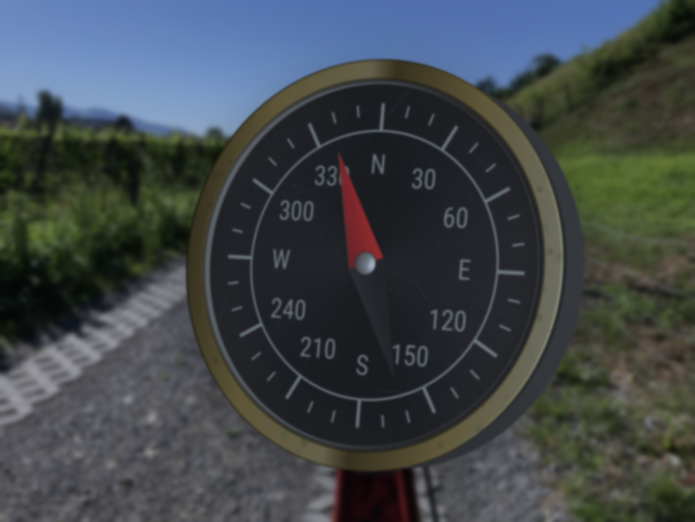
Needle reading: ° 340
